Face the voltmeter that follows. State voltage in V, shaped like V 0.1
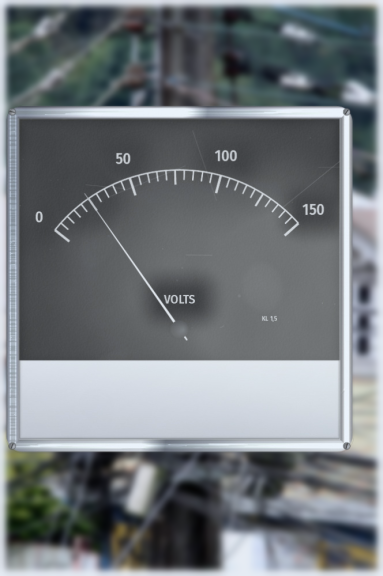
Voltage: V 25
